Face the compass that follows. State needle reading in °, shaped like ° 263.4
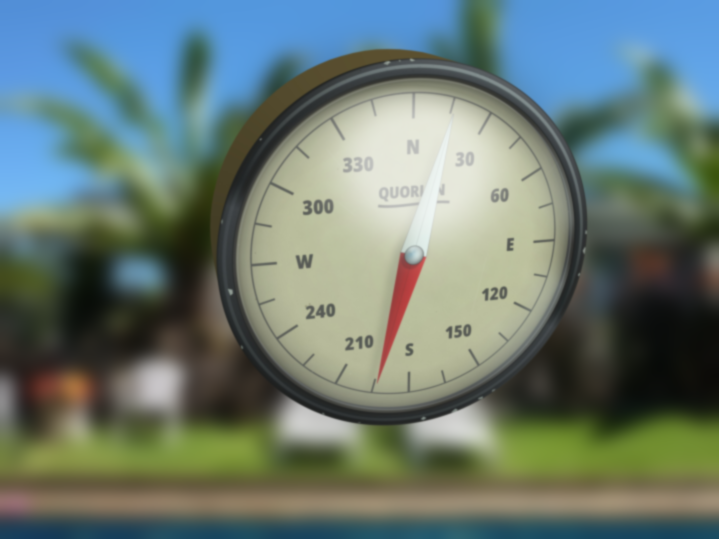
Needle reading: ° 195
